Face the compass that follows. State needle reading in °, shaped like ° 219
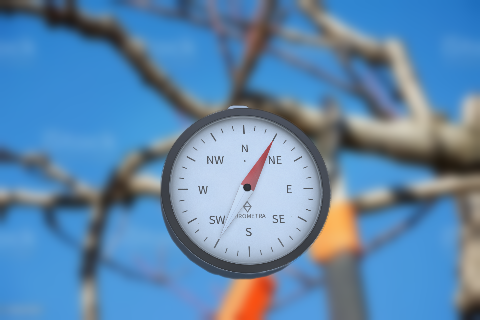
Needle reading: ° 30
